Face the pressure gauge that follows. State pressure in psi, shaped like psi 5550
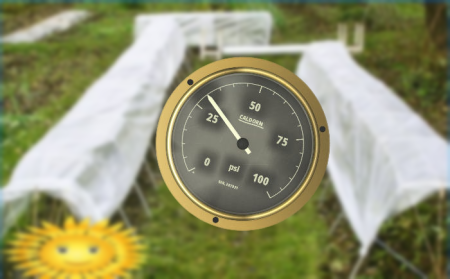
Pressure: psi 30
